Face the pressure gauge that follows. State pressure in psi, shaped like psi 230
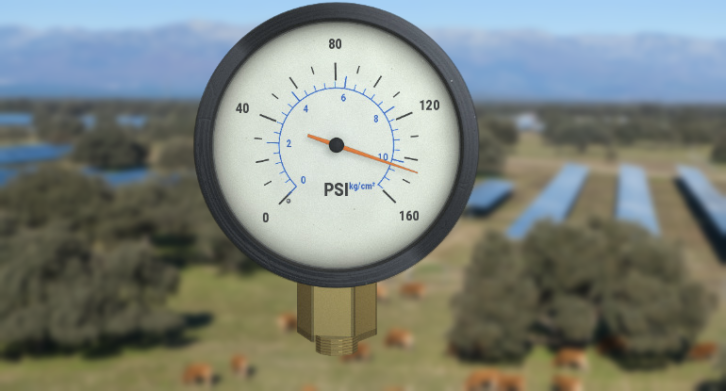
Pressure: psi 145
